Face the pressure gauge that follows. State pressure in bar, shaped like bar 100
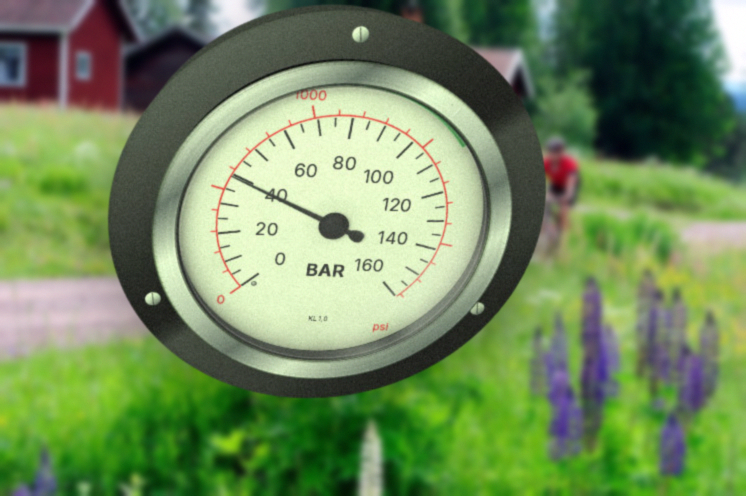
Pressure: bar 40
